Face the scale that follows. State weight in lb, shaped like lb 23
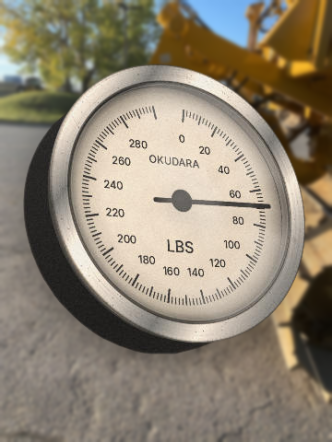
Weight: lb 70
